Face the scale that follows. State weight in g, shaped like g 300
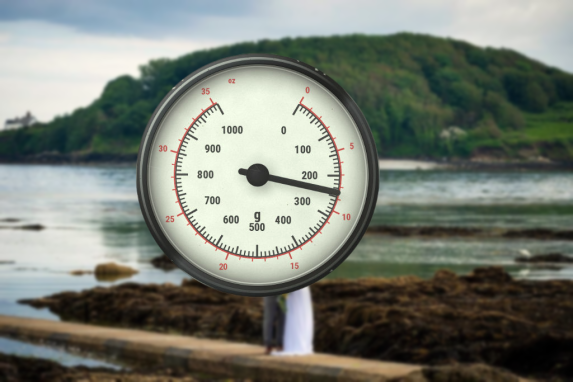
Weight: g 240
